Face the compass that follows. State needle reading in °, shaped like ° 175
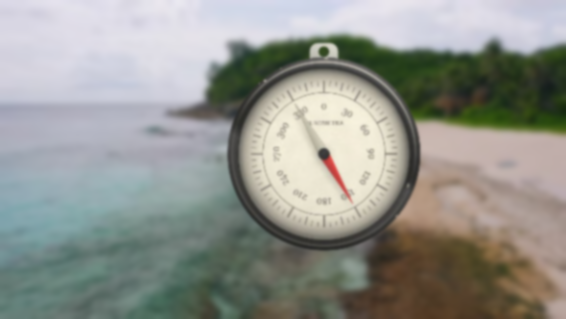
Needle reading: ° 150
